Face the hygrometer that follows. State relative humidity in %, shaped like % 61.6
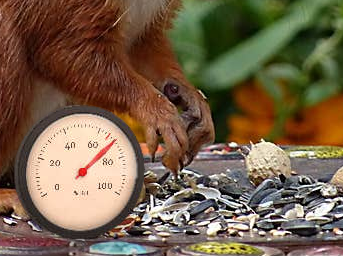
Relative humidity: % 70
